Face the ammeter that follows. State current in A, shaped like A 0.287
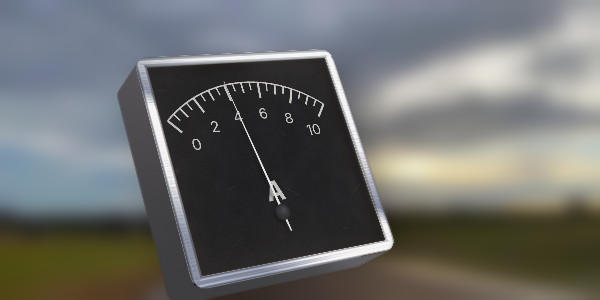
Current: A 4
